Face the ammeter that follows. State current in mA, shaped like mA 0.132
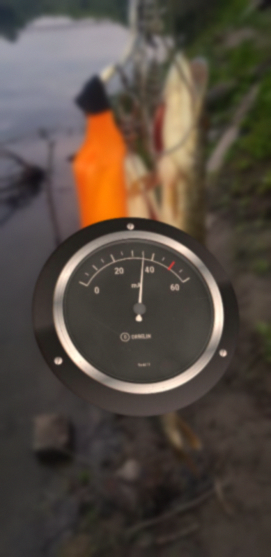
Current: mA 35
